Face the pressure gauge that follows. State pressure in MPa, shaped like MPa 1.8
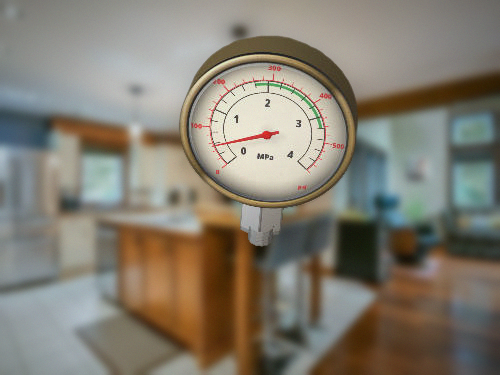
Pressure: MPa 0.4
